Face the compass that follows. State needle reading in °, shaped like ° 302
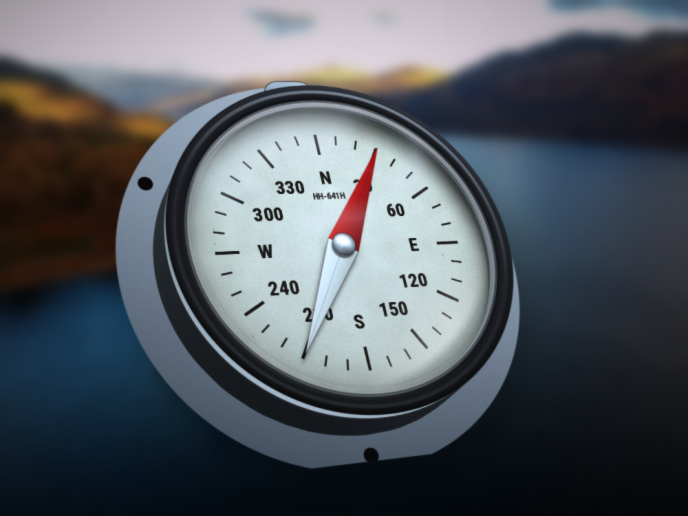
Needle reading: ° 30
